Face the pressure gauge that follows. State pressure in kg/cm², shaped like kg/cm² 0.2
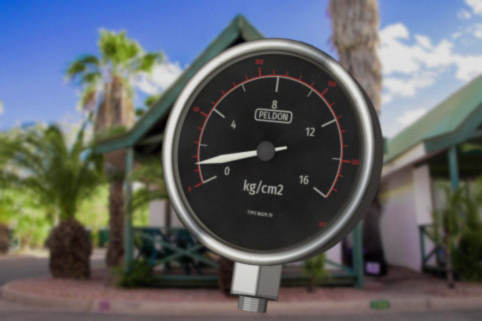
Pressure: kg/cm² 1
